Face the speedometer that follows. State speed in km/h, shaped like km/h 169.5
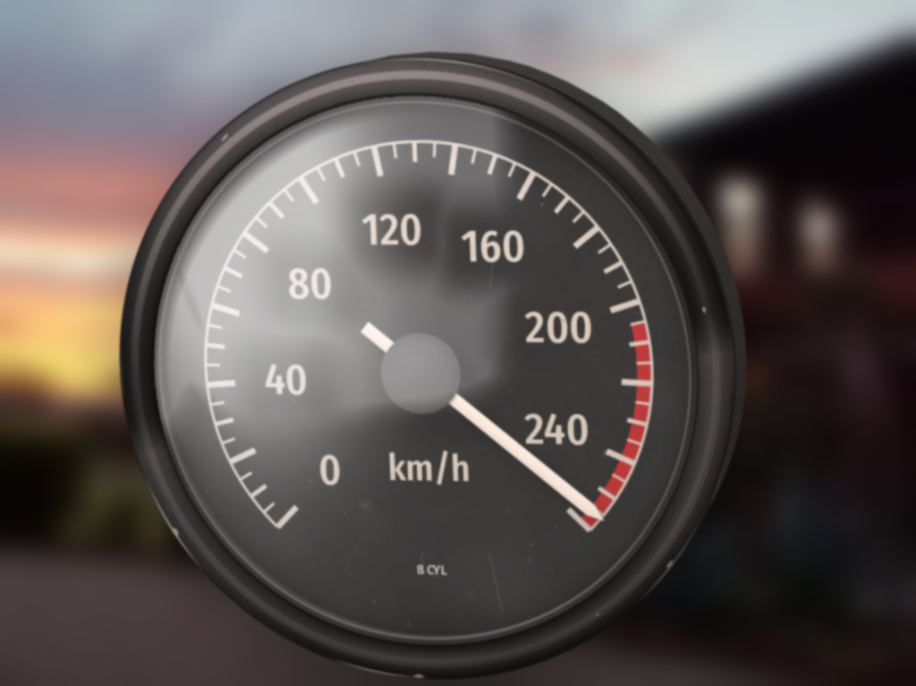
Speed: km/h 255
